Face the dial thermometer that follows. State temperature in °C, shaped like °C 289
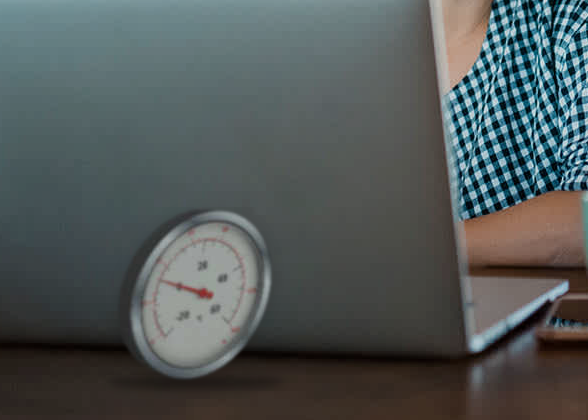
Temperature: °C 0
